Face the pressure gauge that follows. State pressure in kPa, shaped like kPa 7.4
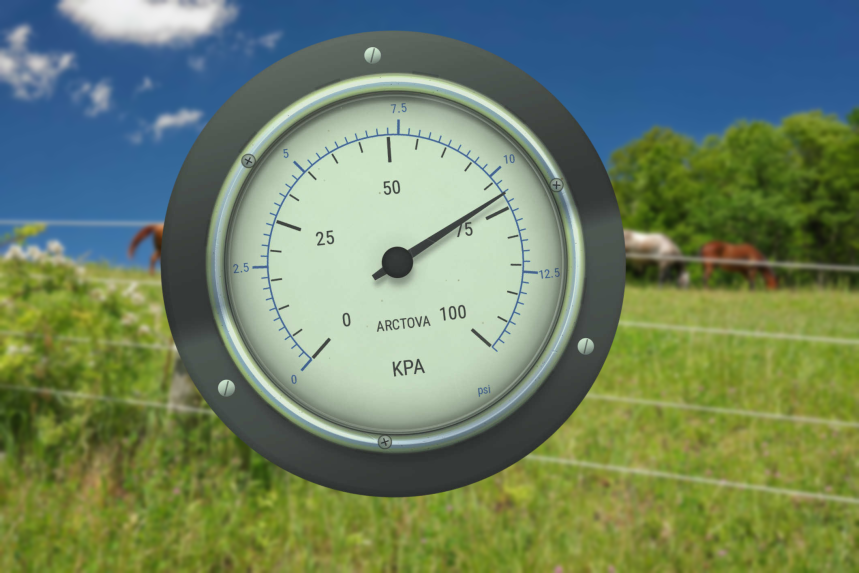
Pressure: kPa 72.5
